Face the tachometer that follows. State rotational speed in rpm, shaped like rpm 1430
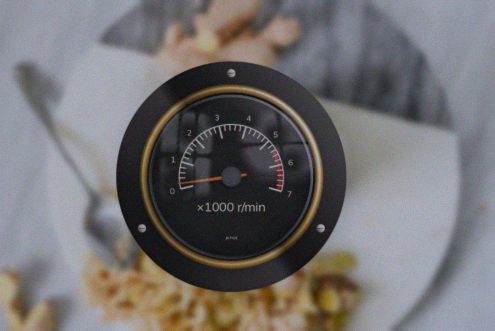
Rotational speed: rpm 200
